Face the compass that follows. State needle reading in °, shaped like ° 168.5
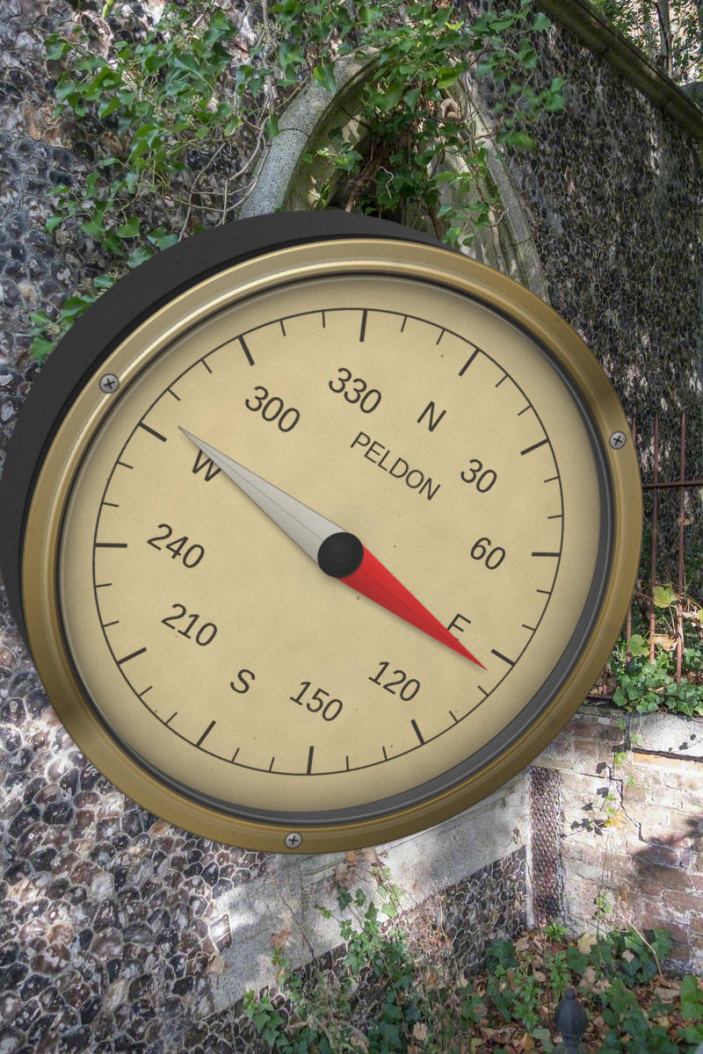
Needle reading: ° 95
